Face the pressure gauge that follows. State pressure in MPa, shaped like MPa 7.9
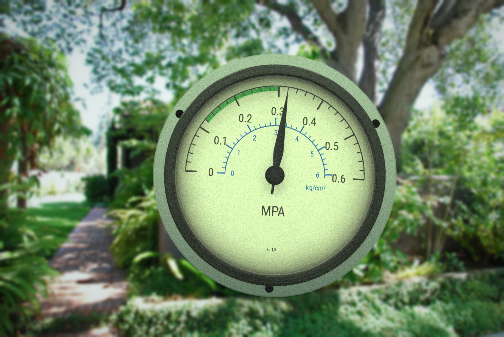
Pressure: MPa 0.32
